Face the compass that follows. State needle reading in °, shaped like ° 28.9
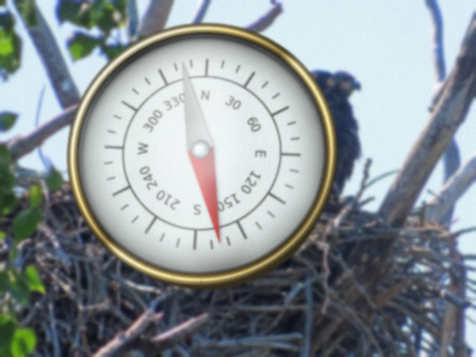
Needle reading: ° 165
